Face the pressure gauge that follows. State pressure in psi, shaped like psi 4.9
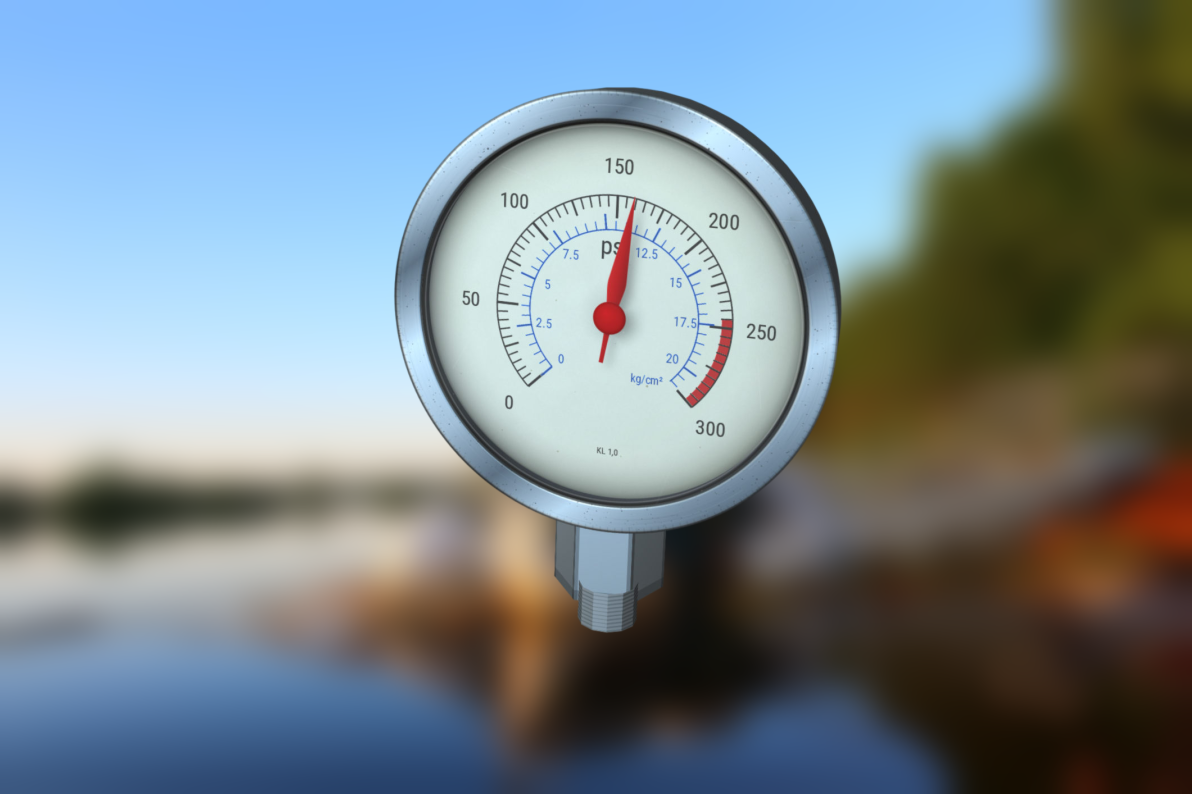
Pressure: psi 160
